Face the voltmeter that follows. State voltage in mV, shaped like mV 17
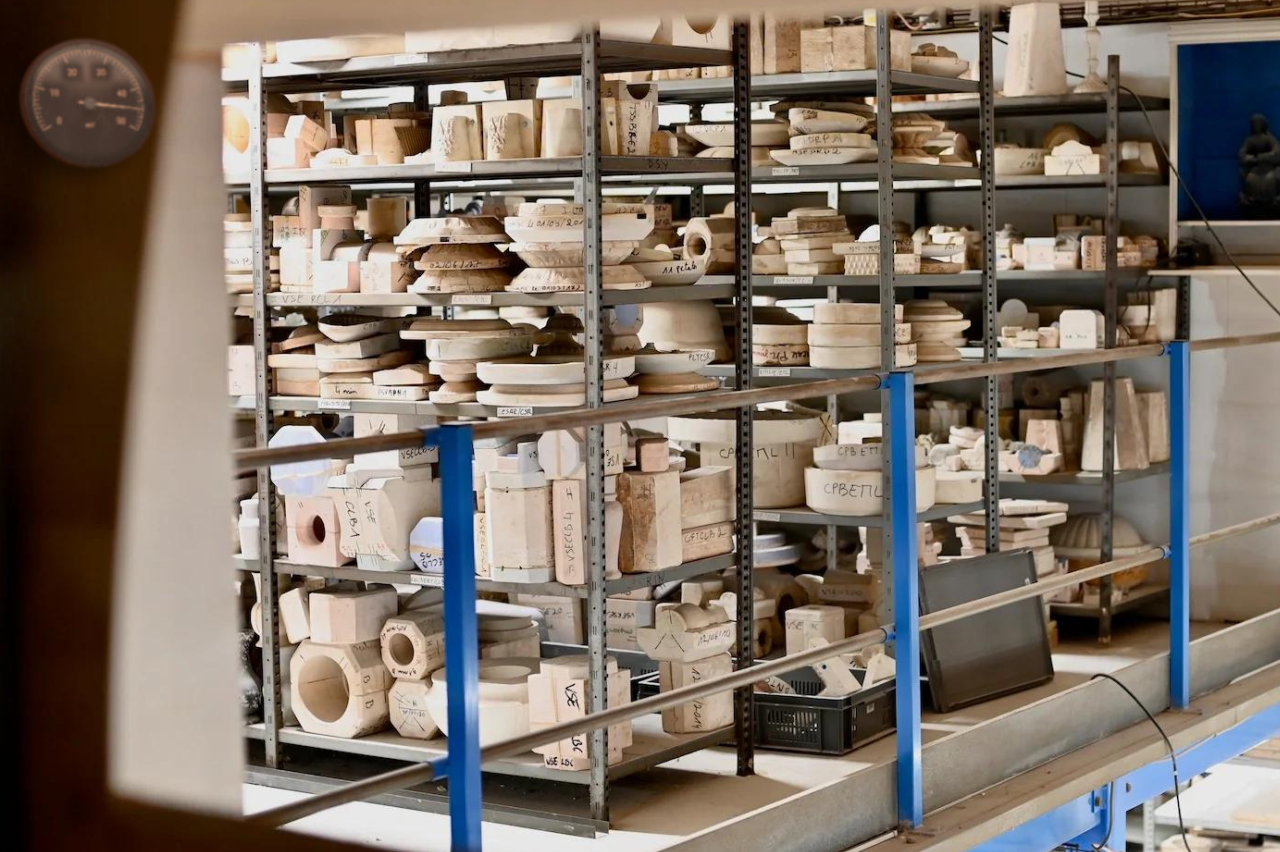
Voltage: mV 45
